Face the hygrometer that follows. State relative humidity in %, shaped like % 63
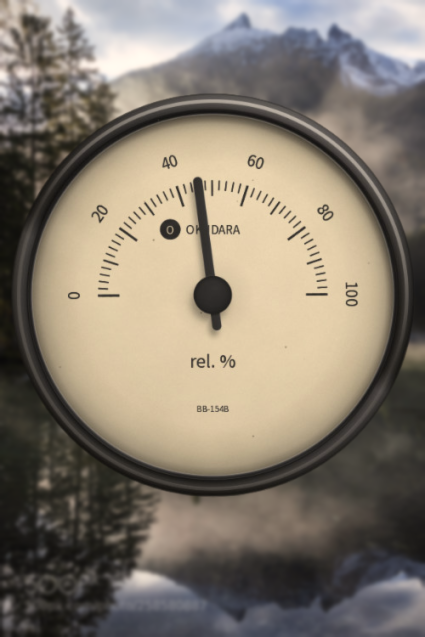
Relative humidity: % 46
